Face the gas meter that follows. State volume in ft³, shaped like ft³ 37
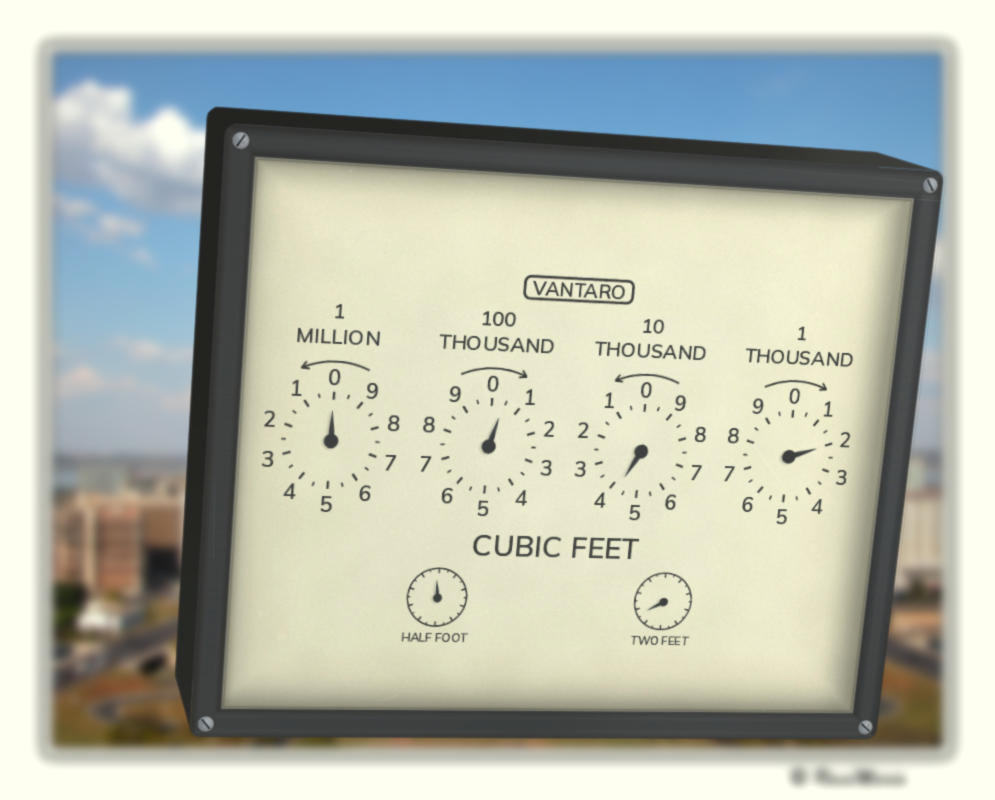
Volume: ft³ 4200
